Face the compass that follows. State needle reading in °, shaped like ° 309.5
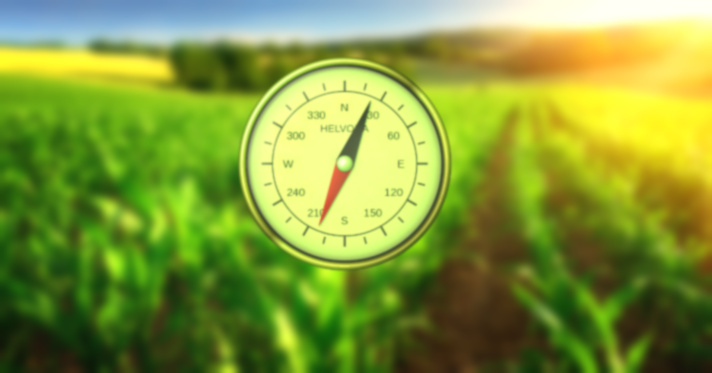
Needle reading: ° 202.5
